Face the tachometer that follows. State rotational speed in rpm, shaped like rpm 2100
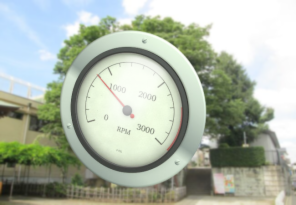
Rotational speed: rpm 800
